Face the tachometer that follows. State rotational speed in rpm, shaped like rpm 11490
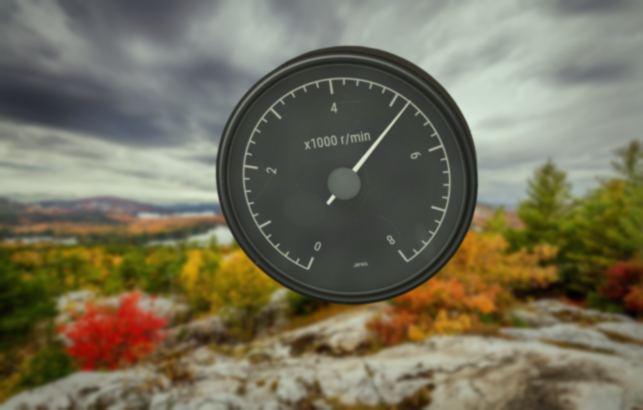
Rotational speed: rpm 5200
